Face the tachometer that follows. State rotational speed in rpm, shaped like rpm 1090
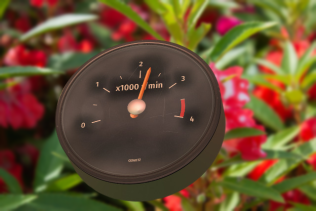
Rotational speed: rpm 2250
